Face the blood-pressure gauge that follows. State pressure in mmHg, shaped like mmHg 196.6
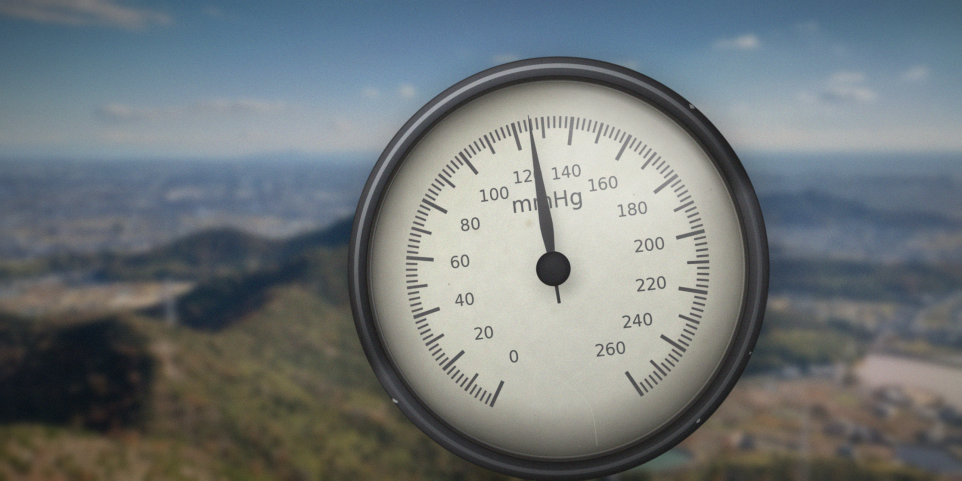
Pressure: mmHg 126
